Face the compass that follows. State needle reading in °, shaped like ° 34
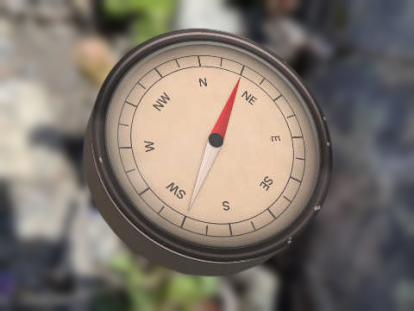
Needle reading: ° 30
